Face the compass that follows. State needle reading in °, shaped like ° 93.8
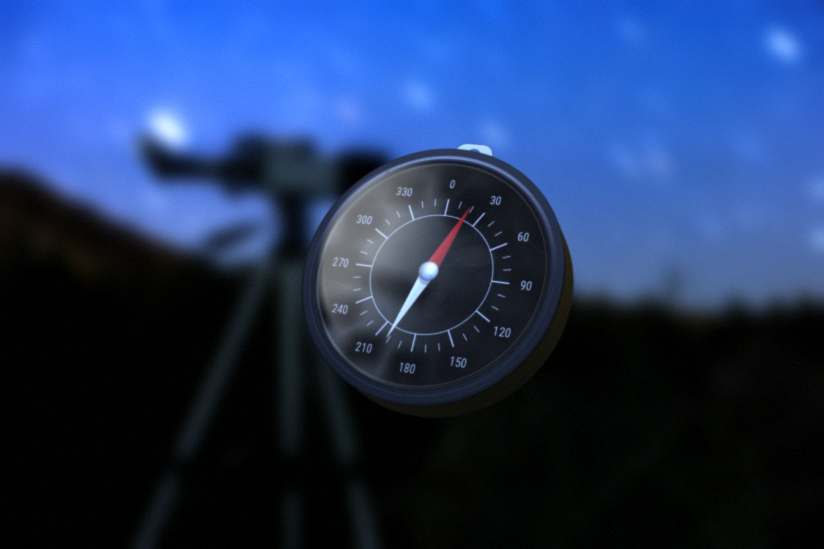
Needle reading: ° 20
